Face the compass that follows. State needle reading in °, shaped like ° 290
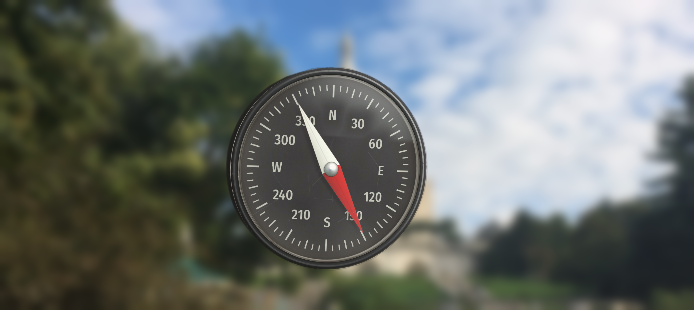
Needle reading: ° 150
